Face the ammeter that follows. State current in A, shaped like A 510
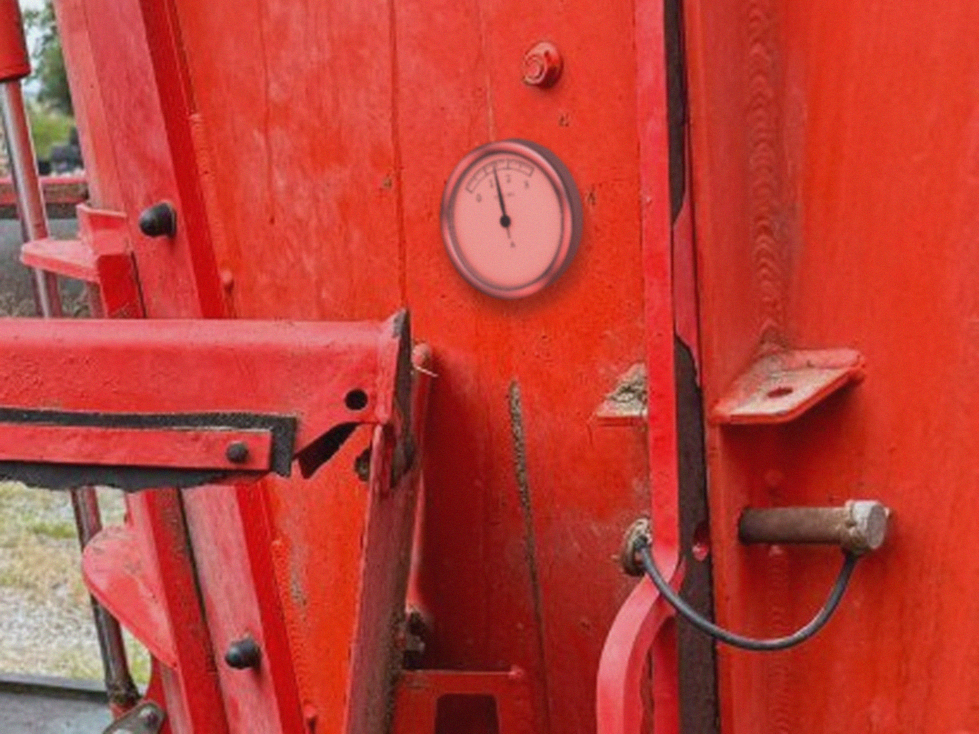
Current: A 1.5
